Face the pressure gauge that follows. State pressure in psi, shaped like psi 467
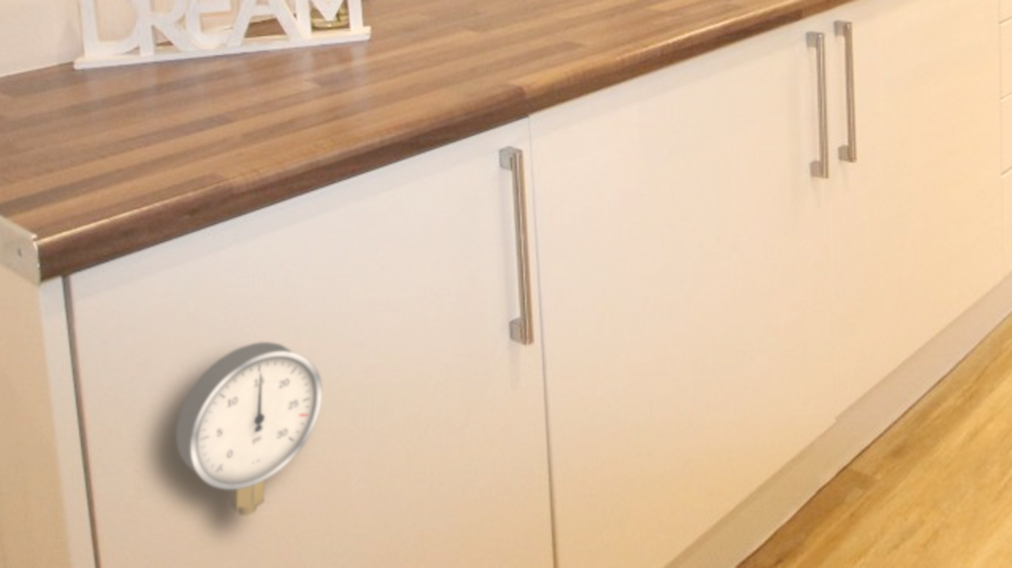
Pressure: psi 15
